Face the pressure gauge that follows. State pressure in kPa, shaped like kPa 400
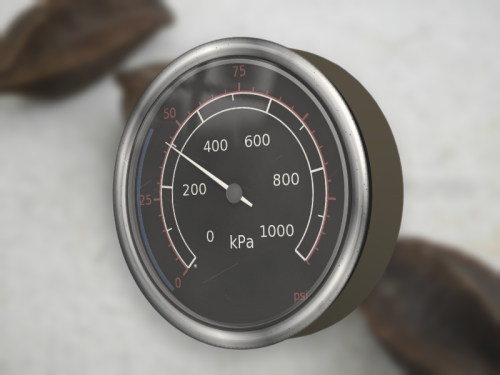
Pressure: kPa 300
